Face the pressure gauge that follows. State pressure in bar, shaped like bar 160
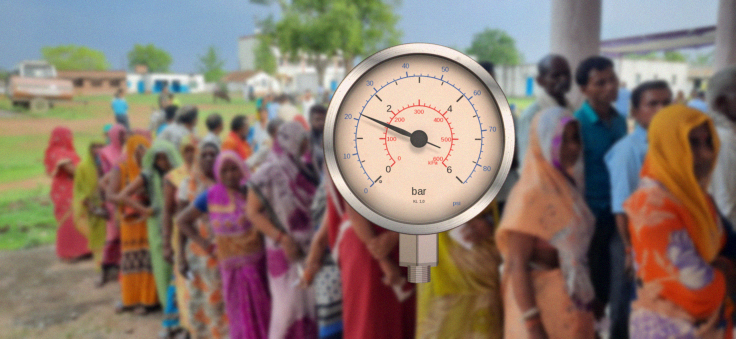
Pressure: bar 1.5
